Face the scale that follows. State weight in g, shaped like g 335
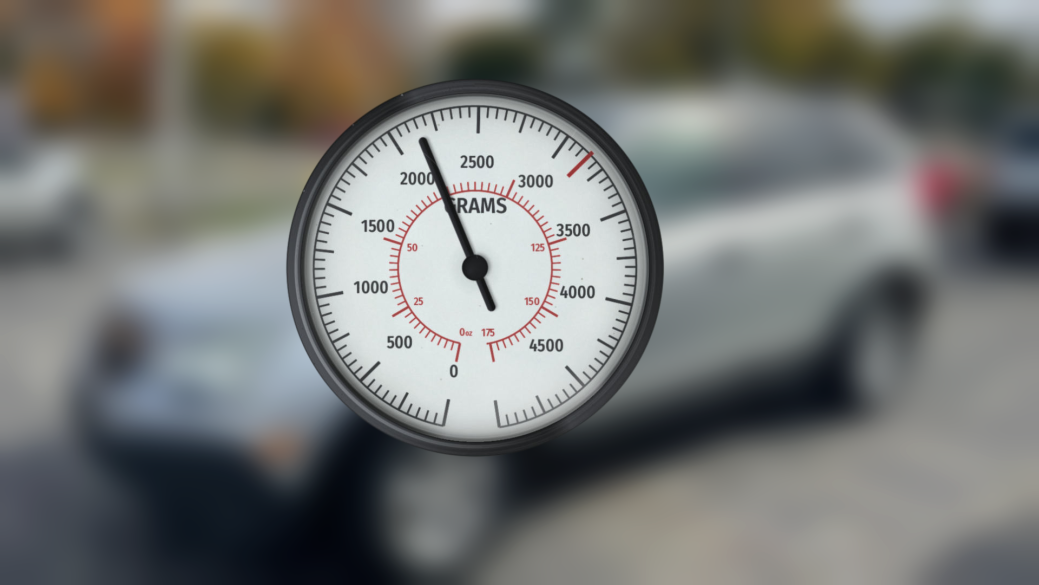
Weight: g 2150
